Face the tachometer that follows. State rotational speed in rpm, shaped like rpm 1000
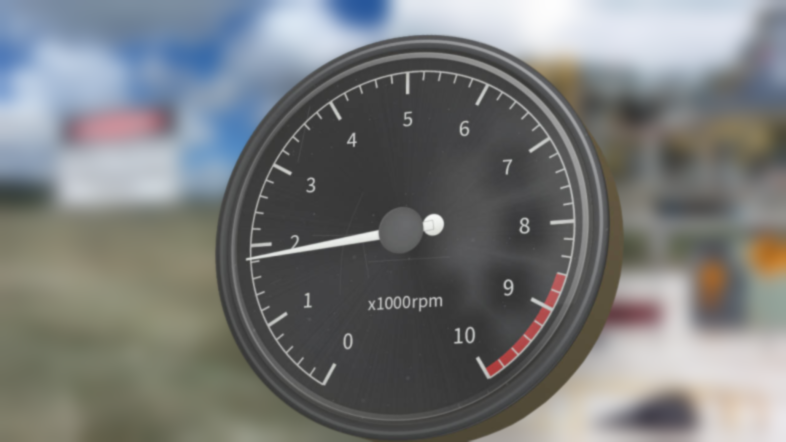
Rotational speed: rpm 1800
